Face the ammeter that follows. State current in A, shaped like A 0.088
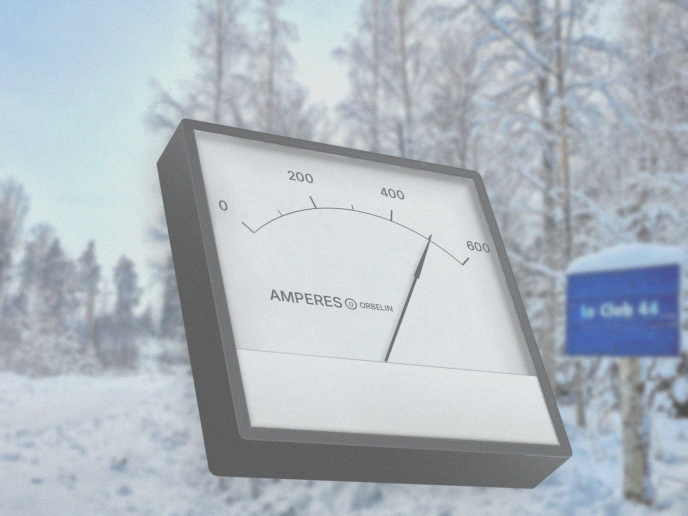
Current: A 500
